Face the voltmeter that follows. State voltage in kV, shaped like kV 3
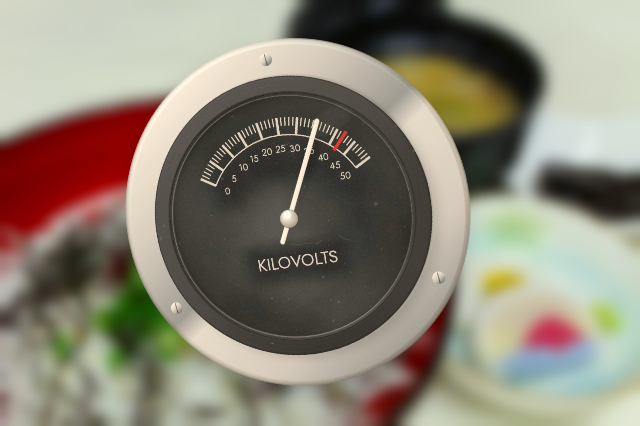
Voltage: kV 35
